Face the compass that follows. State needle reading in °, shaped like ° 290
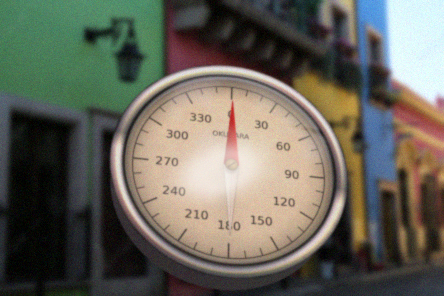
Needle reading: ° 0
